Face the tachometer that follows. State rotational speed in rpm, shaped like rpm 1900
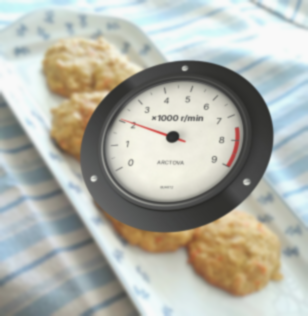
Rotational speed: rpm 2000
